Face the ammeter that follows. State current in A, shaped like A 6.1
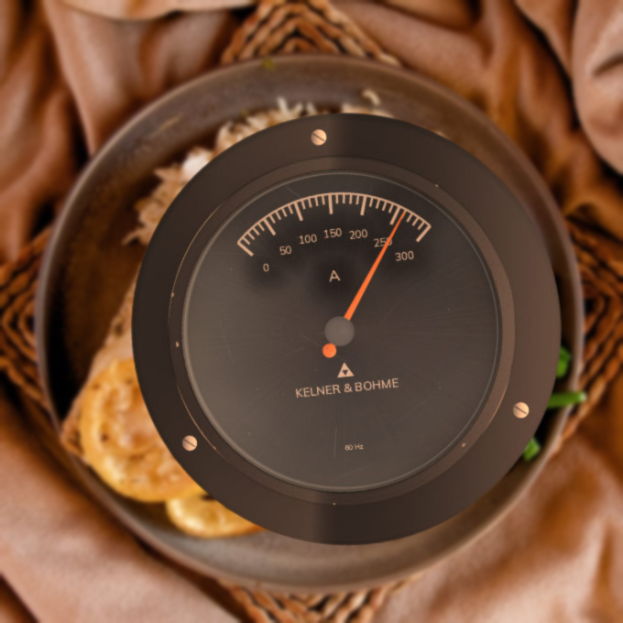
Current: A 260
